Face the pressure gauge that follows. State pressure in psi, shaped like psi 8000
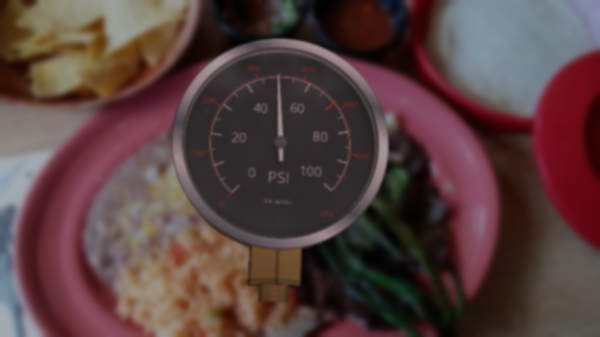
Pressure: psi 50
